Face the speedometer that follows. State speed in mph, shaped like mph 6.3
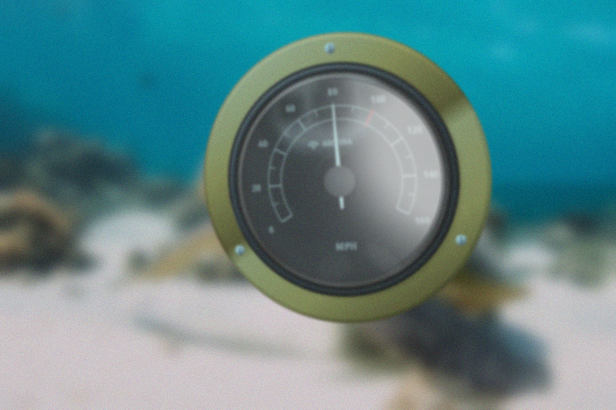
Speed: mph 80
